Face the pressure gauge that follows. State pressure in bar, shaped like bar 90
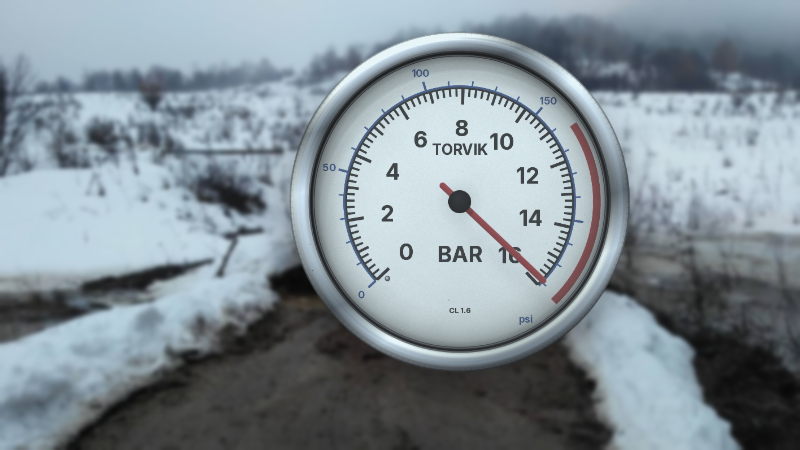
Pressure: bar 15.8
